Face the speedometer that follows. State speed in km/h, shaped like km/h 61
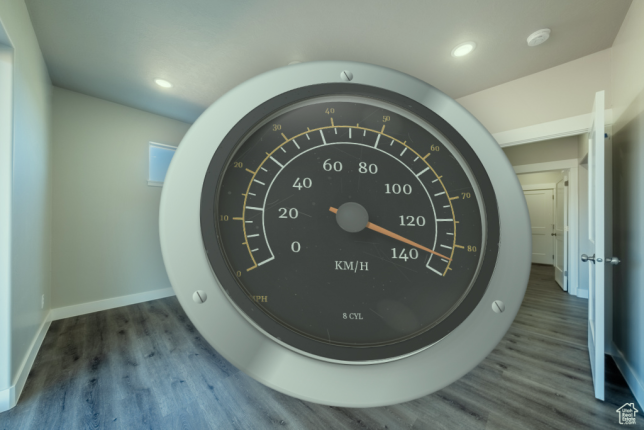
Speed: km/h 135
